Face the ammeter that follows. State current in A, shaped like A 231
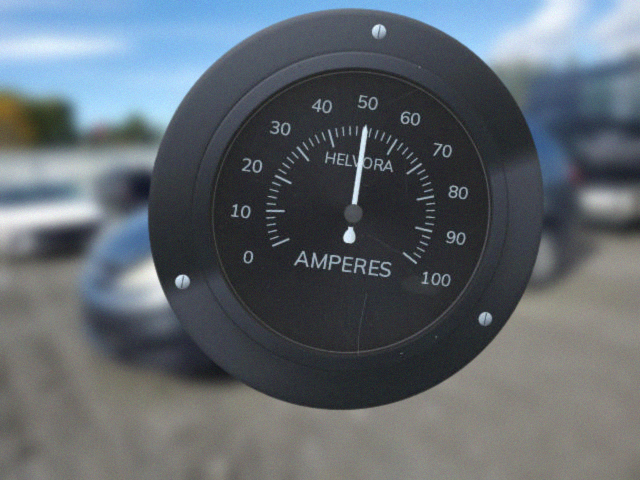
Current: A 50
